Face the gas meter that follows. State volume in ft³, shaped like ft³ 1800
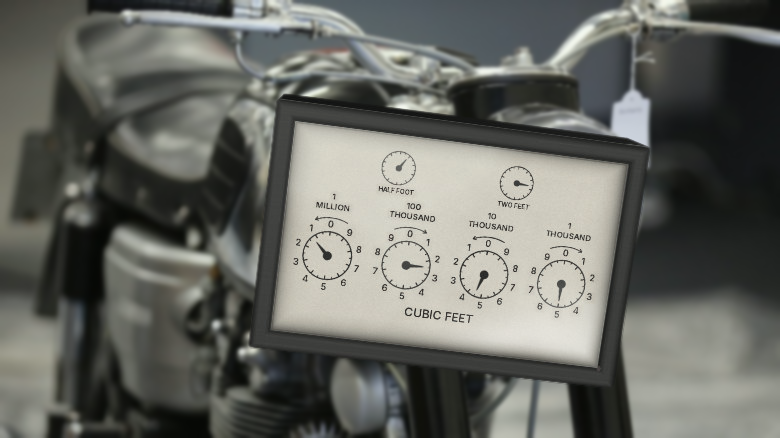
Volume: ft³ 124500
